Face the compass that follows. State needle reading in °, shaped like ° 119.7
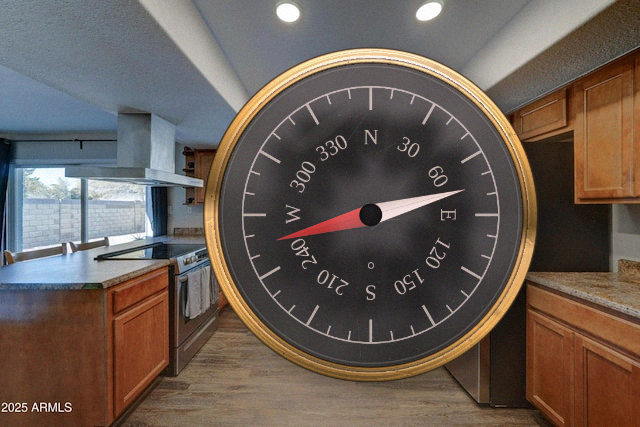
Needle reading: ° 255
